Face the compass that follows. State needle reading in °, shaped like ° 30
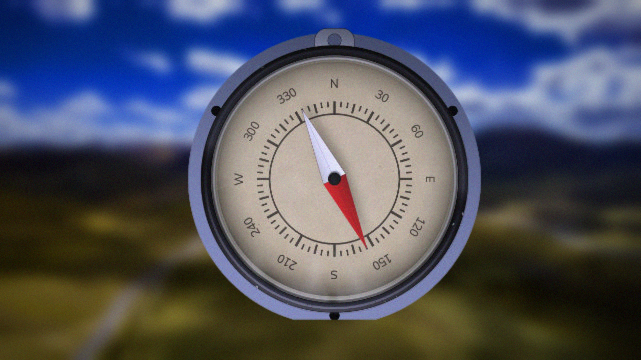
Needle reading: ° 155
